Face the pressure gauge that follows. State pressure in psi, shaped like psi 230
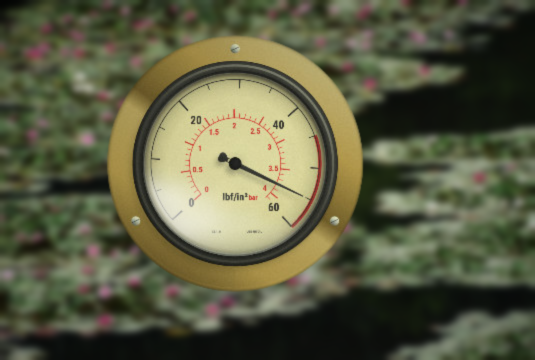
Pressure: psi 55
